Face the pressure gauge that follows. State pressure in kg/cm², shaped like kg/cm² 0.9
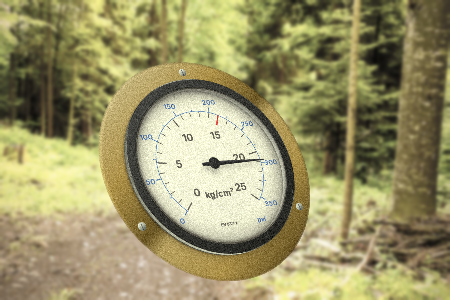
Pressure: kg/cm² 21
